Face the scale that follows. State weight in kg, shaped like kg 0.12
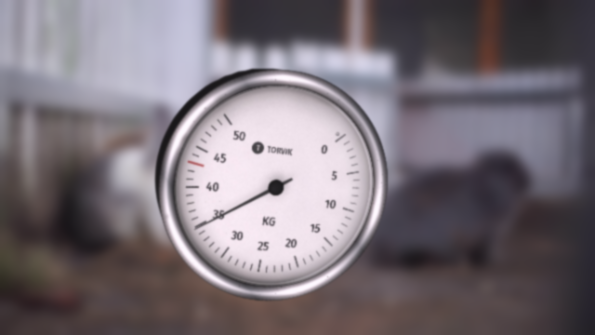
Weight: kg 35
